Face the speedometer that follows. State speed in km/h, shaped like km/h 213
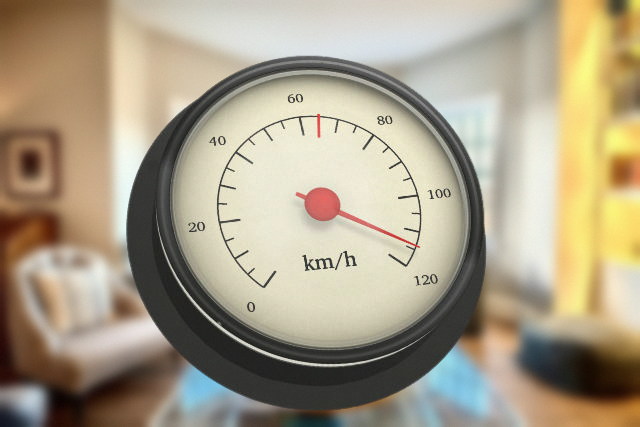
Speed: km/h 115
